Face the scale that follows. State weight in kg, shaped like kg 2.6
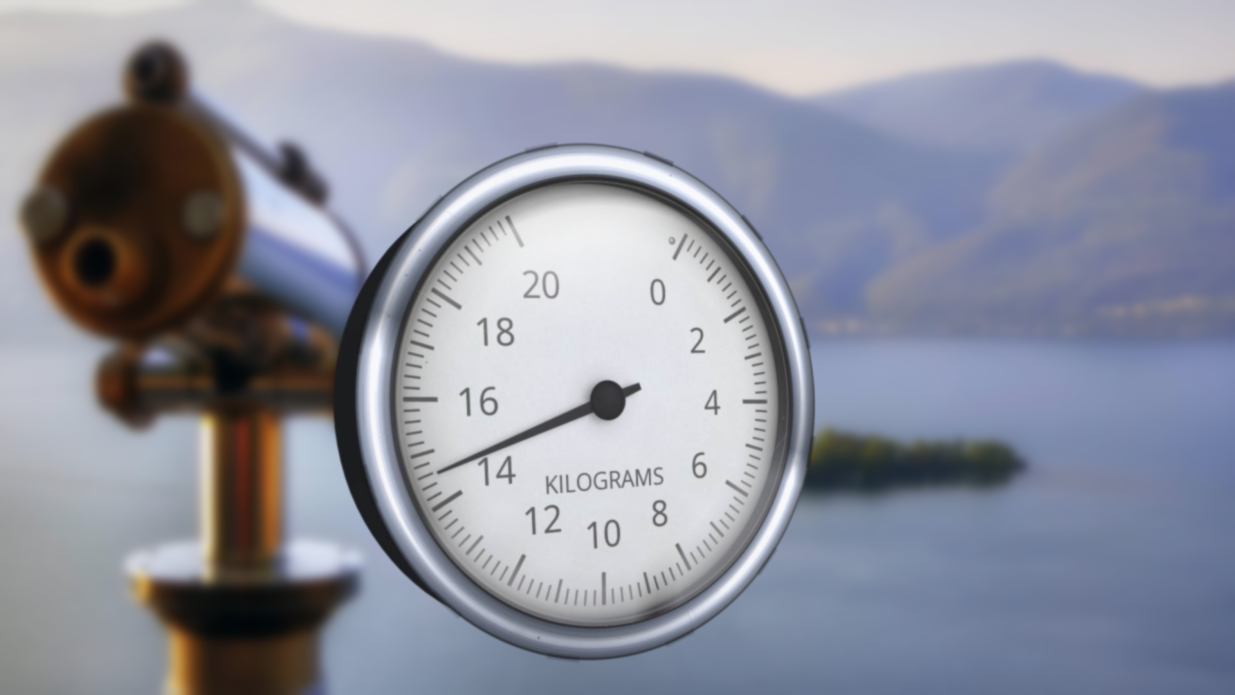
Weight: kg 14.6
